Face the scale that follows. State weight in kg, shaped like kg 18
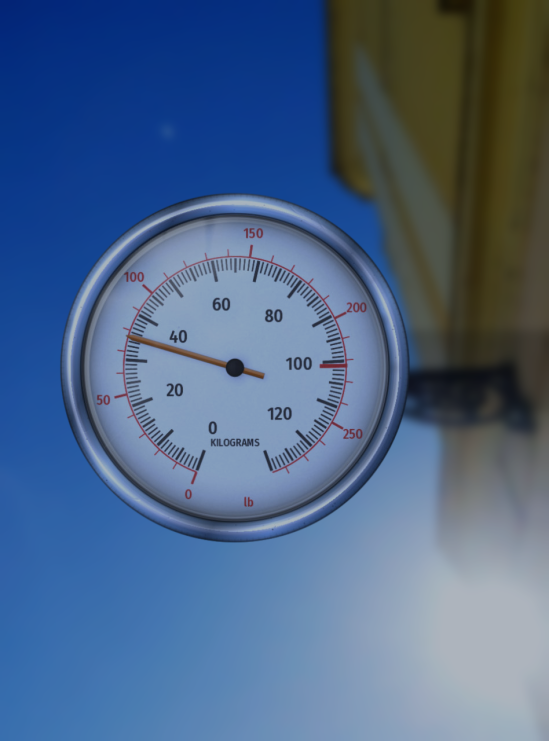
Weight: kg 35
